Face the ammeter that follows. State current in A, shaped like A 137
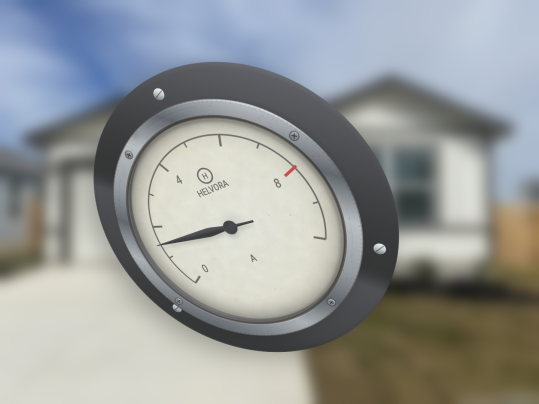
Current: A 1.5
